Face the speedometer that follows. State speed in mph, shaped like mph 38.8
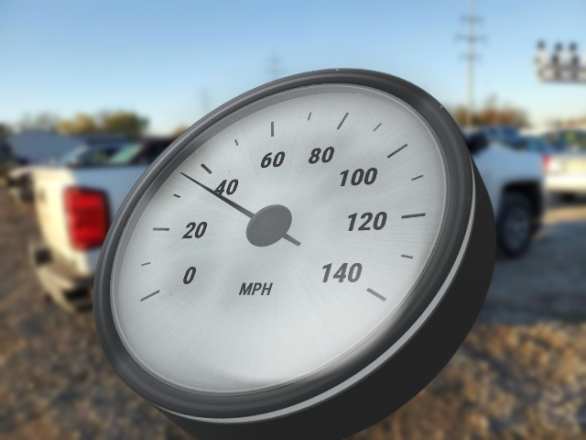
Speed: mph 35
